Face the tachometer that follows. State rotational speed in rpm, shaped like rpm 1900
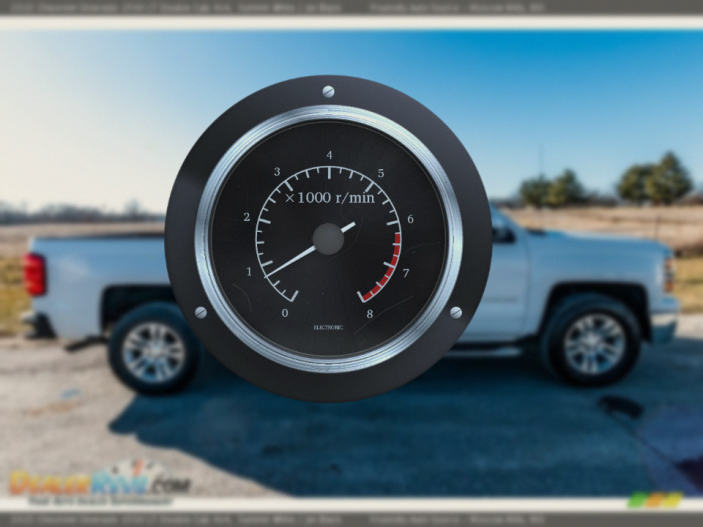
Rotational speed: rpm 750
